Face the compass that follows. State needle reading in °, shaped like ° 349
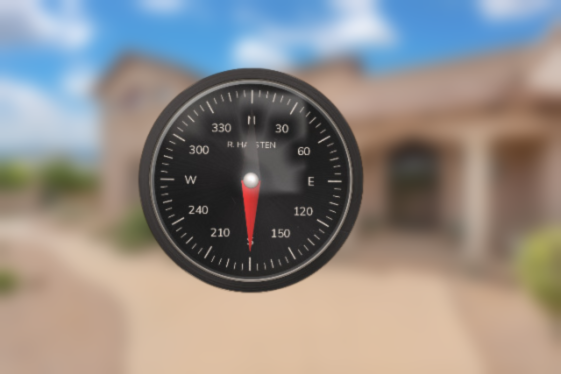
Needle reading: ° 180
